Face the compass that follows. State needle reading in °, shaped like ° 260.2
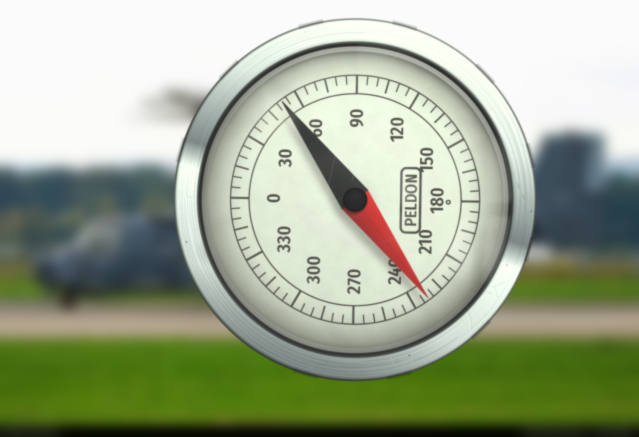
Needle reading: ° 232.5
